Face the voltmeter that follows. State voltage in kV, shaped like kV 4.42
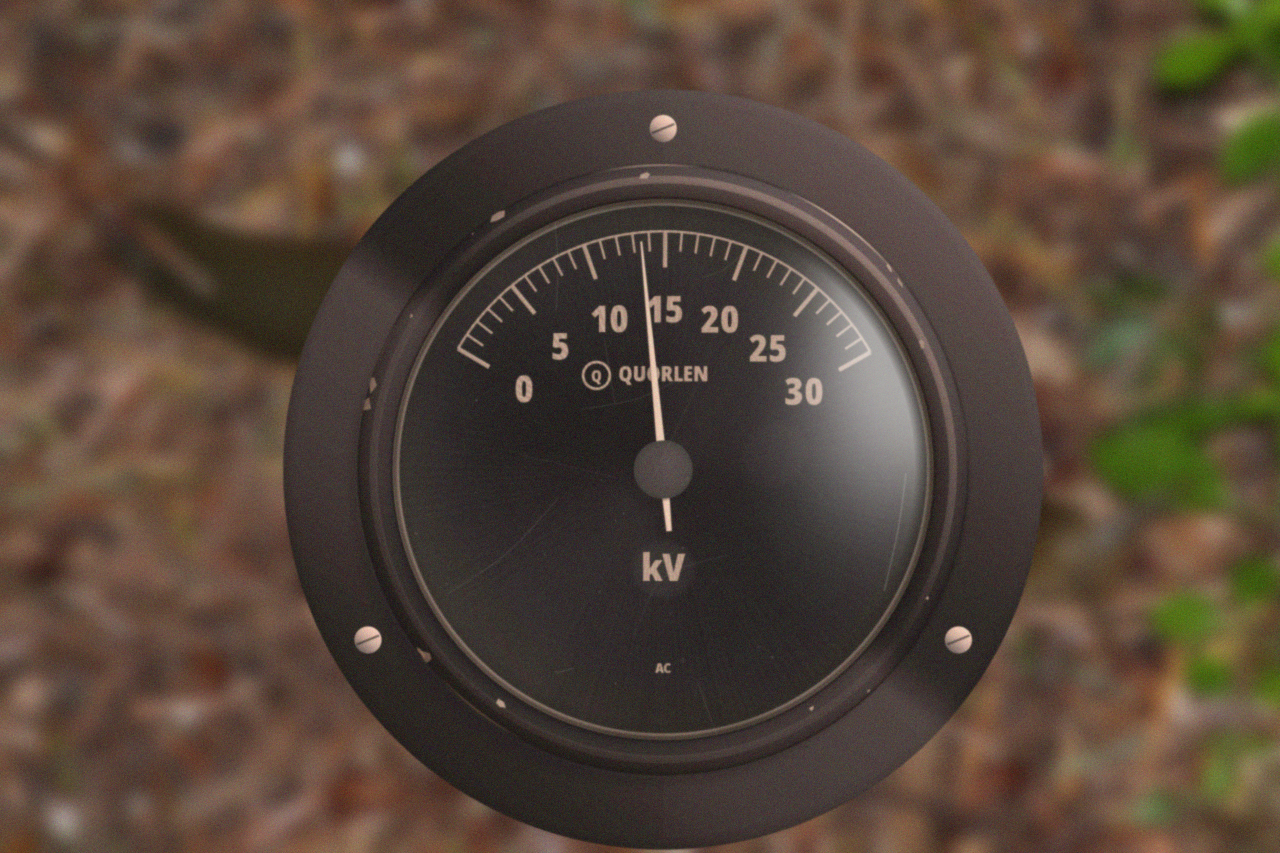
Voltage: kV 13.5
